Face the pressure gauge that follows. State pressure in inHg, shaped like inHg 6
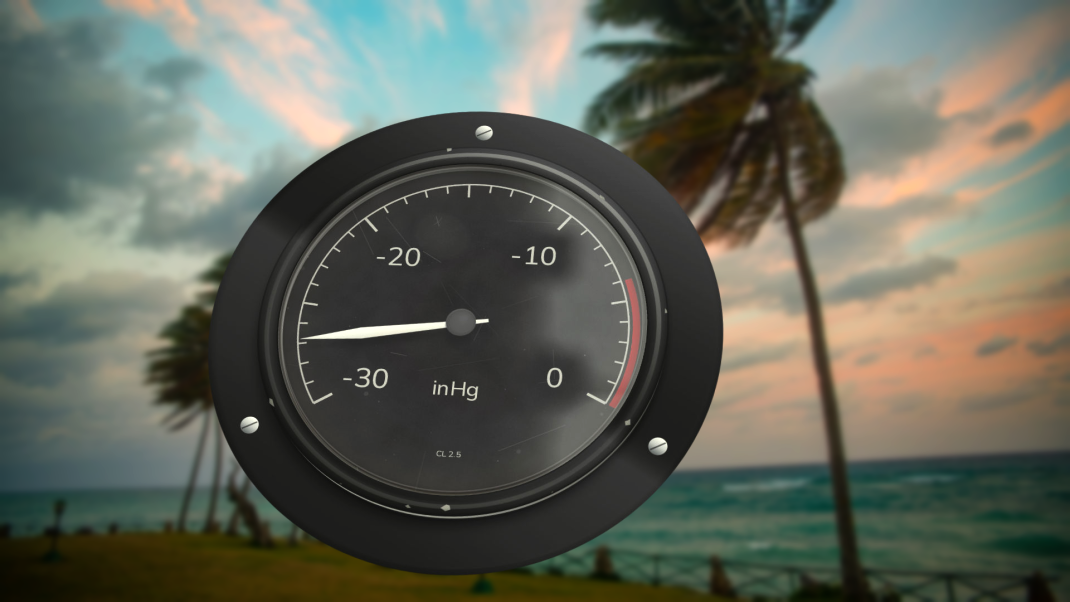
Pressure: inHg -27
